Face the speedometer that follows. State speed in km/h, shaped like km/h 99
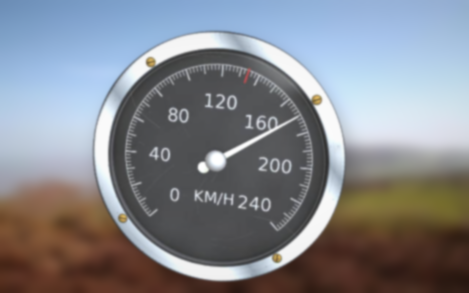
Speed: km/h 170
